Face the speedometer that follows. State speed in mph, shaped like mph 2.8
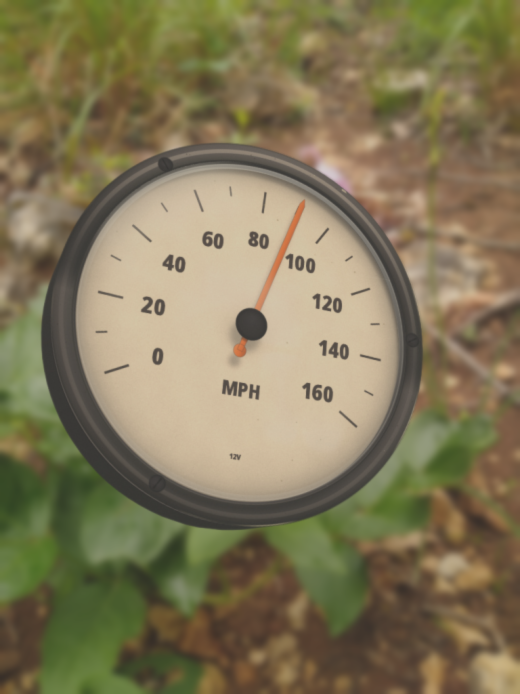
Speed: mph 90
